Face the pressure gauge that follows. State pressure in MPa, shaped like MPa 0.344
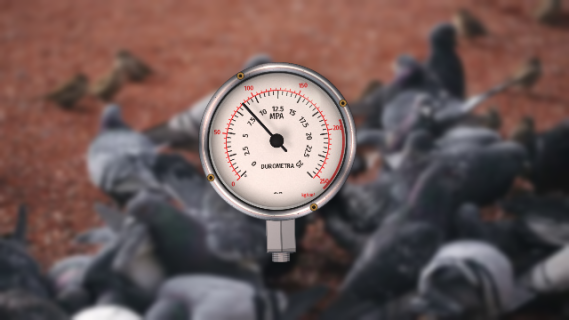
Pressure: MPa 8.5
